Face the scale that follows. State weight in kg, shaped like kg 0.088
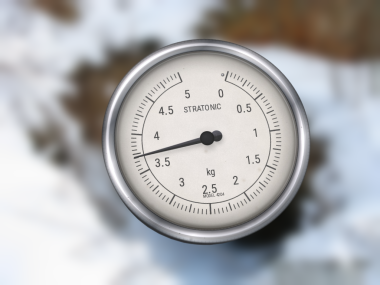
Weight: kg 3.7
